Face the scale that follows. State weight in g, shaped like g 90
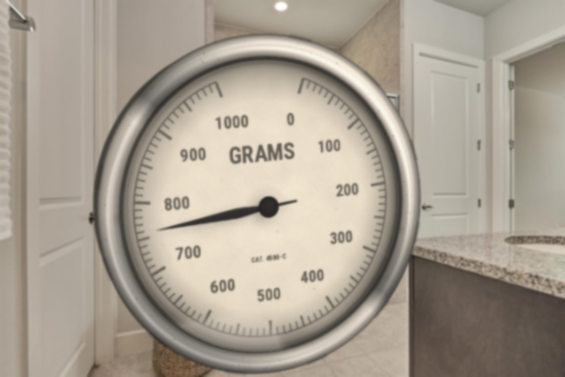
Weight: g 760
